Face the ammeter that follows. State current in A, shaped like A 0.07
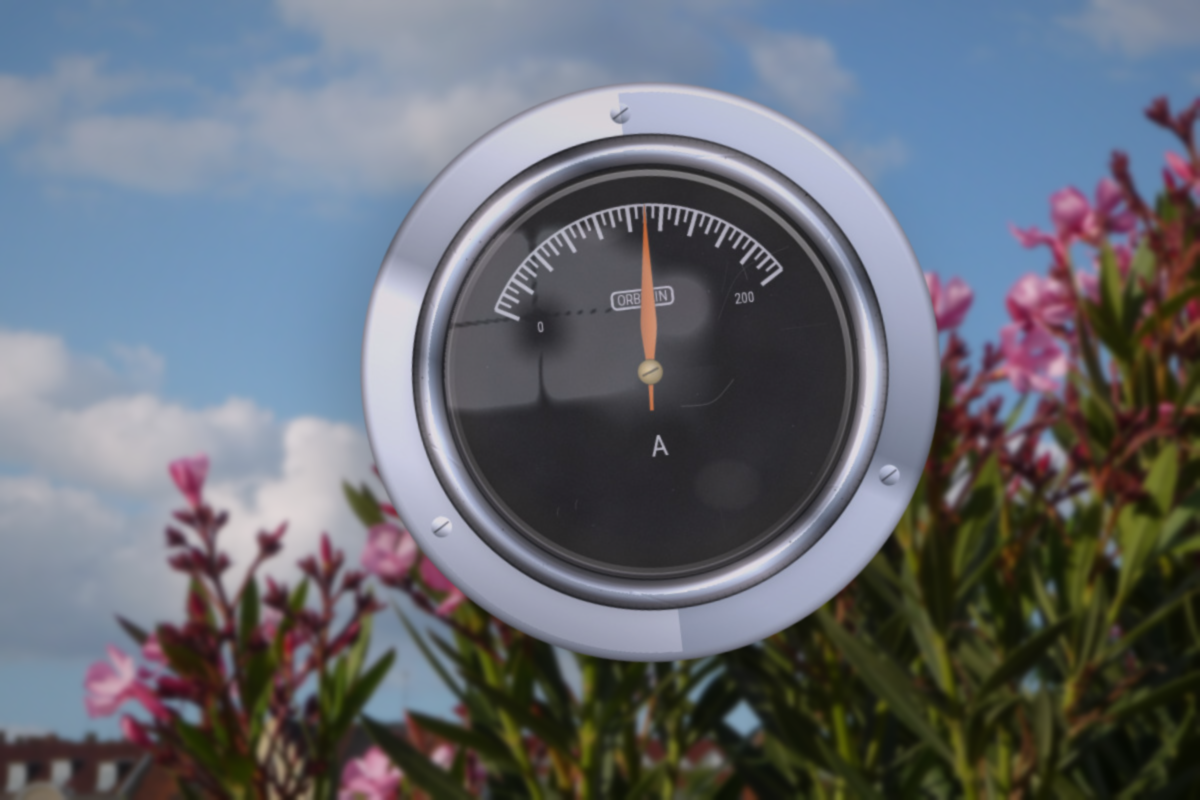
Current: A 110
